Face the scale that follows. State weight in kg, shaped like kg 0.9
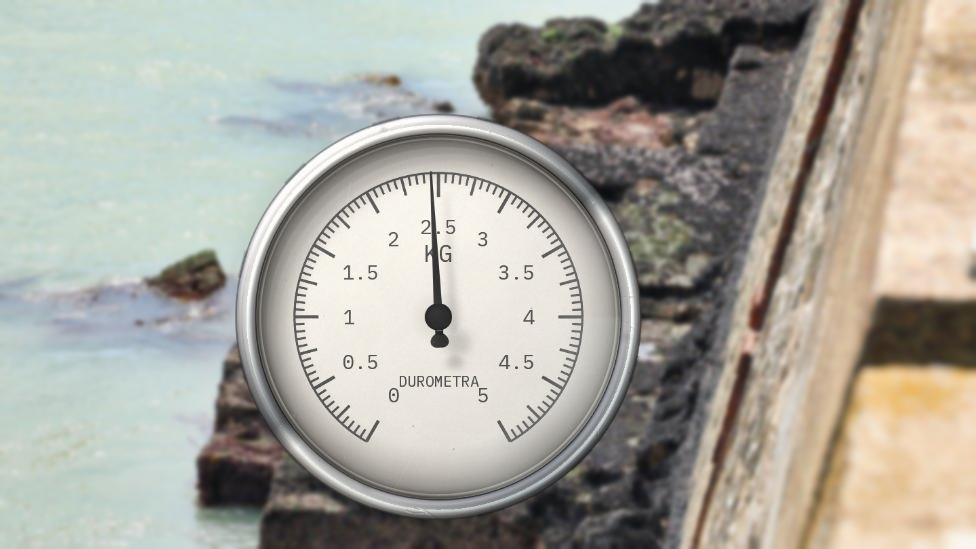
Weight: kg 2.45
